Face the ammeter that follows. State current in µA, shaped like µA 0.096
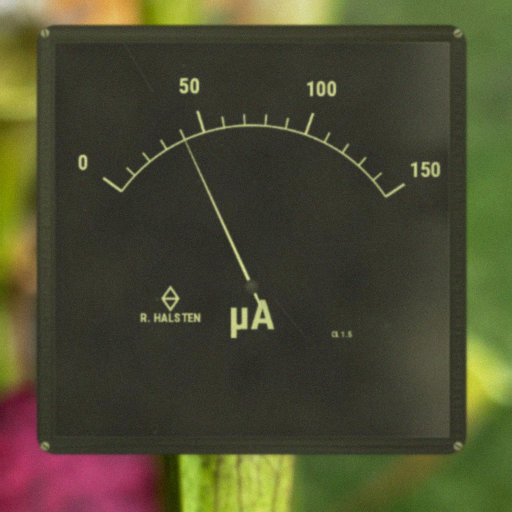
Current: µA 40
